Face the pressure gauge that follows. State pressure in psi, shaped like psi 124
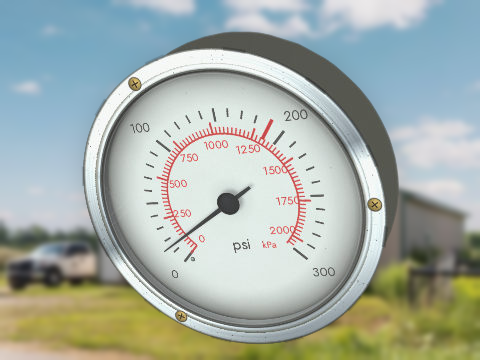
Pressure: psi 15
